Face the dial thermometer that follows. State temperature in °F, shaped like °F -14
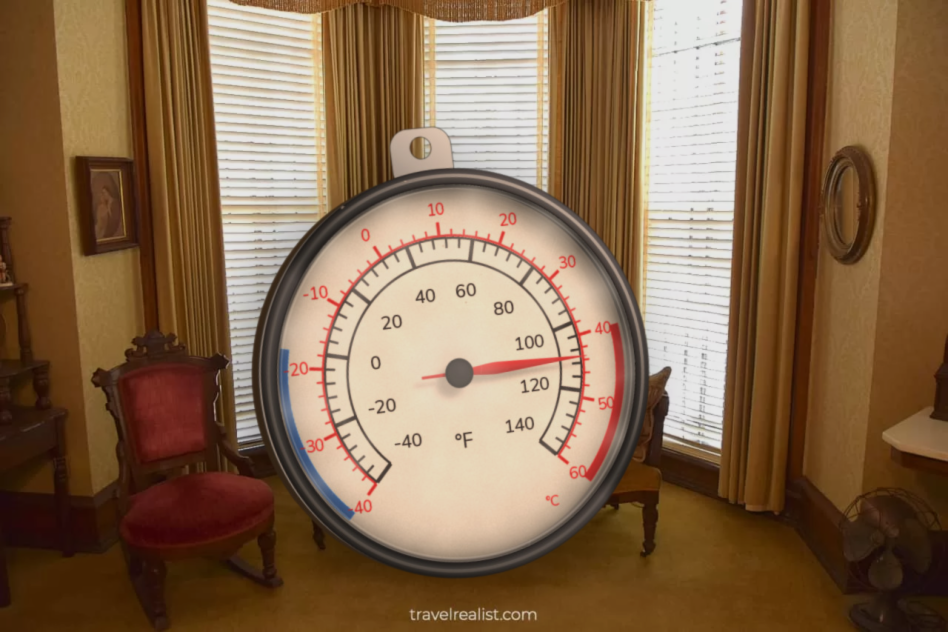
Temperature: °F 110
